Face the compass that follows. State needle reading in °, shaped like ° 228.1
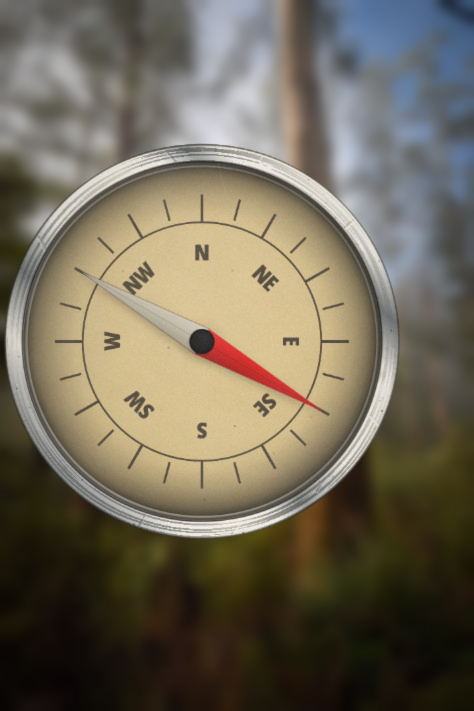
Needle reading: ° 120
